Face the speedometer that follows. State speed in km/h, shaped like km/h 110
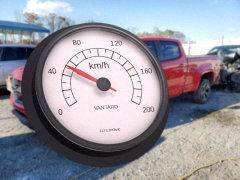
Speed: km/h 50
